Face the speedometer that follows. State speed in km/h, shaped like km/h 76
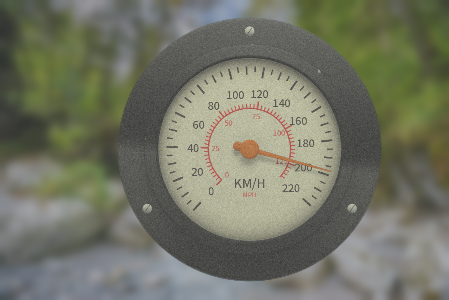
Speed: km/h 197.5
